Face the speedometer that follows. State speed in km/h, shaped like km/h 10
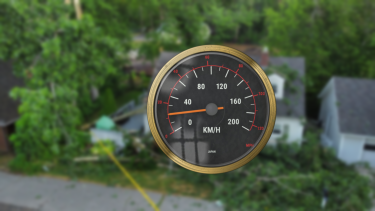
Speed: km/h 20
